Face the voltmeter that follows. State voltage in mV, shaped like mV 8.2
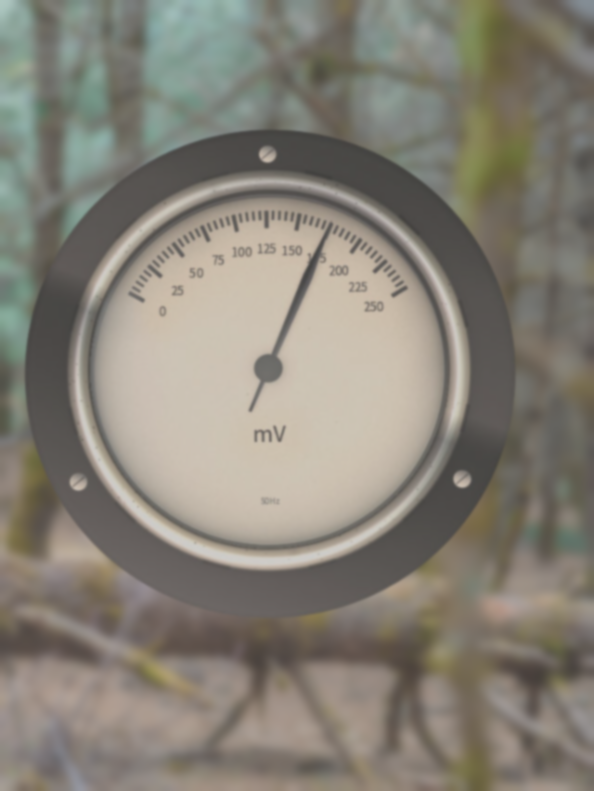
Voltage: mV 175
